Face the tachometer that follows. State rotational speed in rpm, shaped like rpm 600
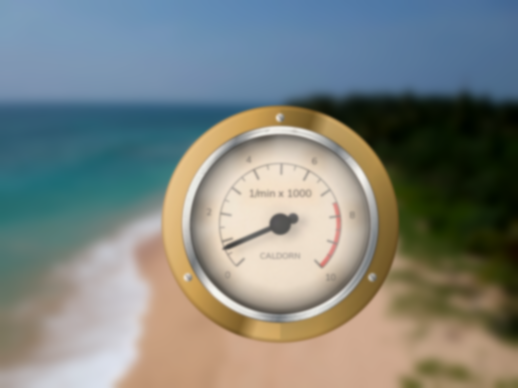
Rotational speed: rpm 750
